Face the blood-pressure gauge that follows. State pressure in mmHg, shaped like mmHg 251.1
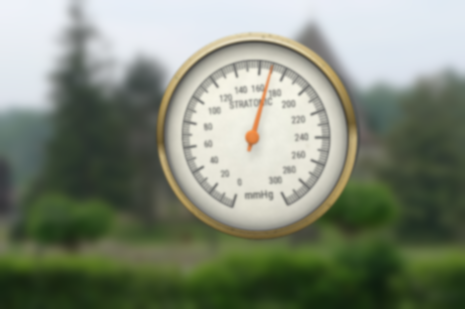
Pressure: mmHg 170
